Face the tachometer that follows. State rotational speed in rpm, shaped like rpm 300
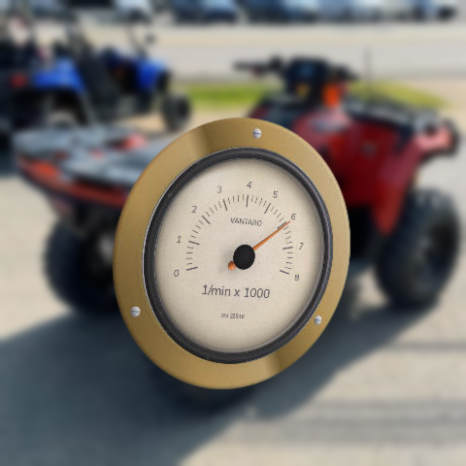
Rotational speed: rpm 6000
